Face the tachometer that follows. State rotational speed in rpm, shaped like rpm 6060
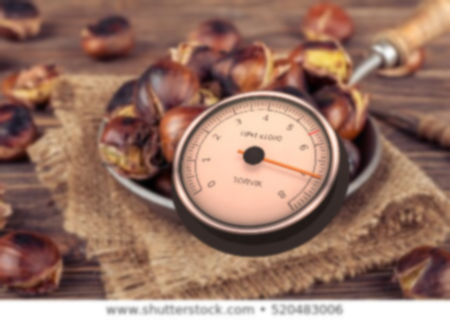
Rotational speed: rpm 7000
